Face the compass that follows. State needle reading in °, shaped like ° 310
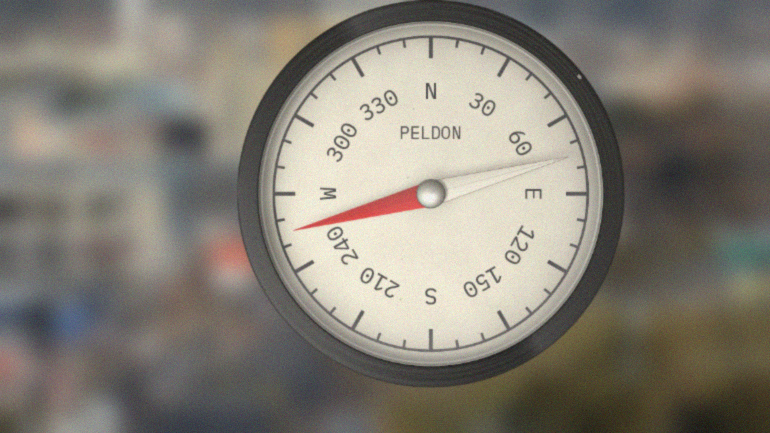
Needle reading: ° 255
